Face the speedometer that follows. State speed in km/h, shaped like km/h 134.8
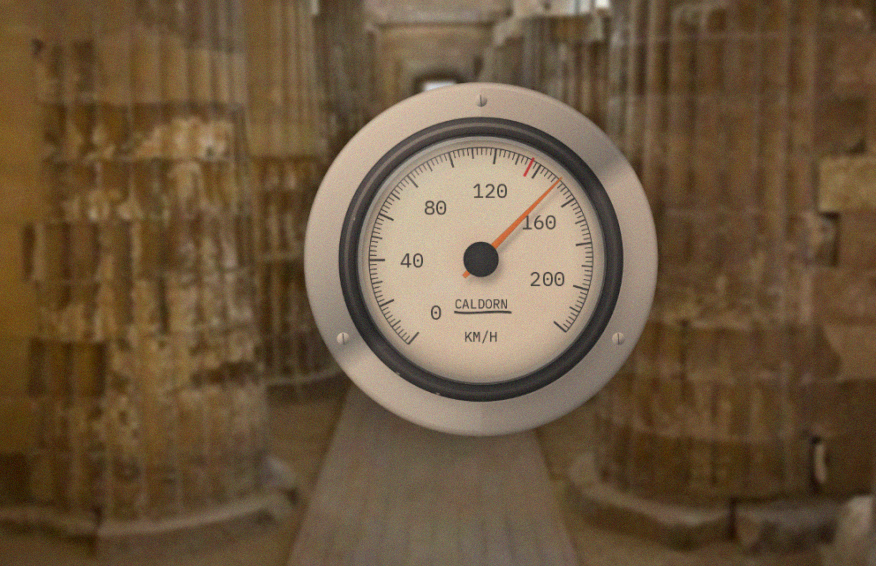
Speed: km/h 150
